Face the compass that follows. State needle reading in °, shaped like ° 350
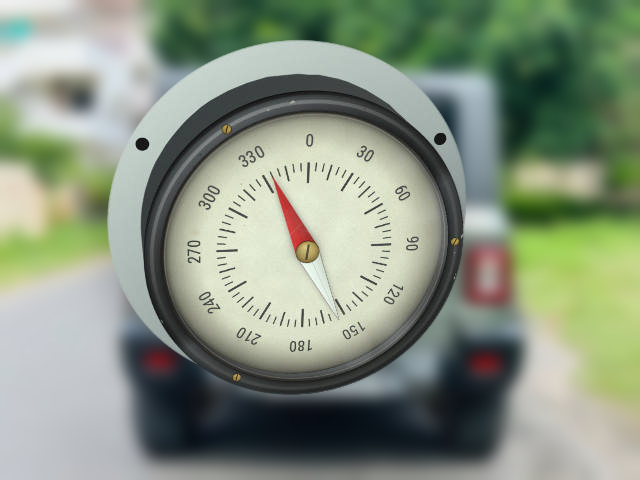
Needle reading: ° 335
